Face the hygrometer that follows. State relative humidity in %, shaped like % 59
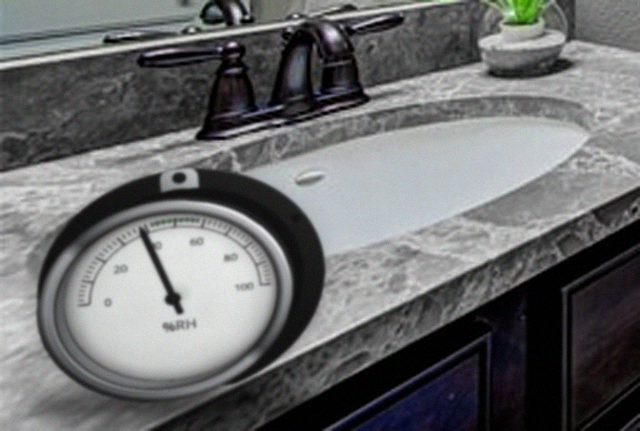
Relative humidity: % 40
